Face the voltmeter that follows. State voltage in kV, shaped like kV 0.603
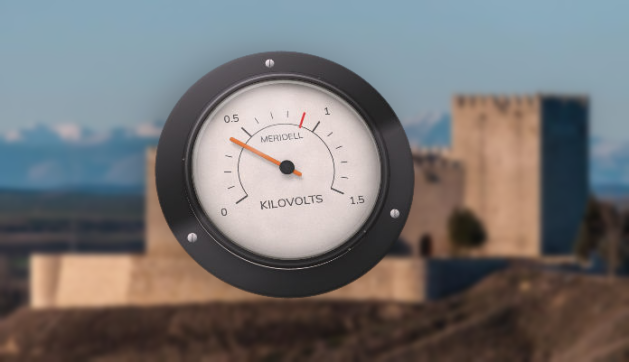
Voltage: kV 0.4
